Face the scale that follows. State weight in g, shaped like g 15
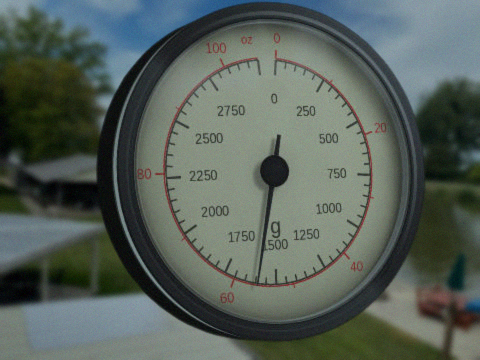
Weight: g 1600
